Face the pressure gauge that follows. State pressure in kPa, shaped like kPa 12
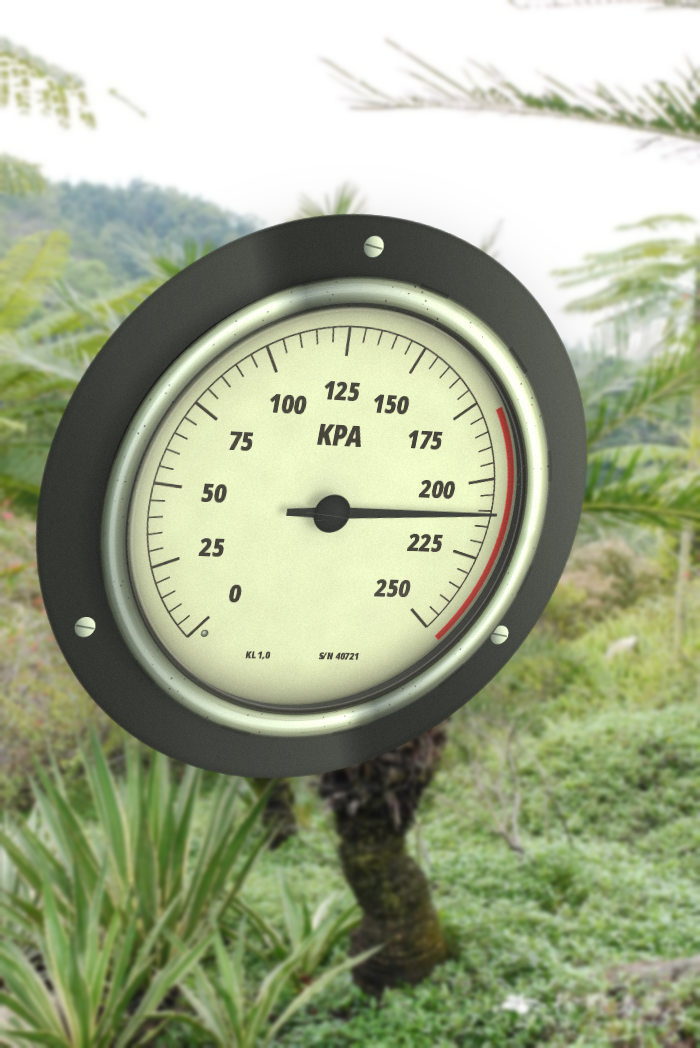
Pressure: kPa 210
